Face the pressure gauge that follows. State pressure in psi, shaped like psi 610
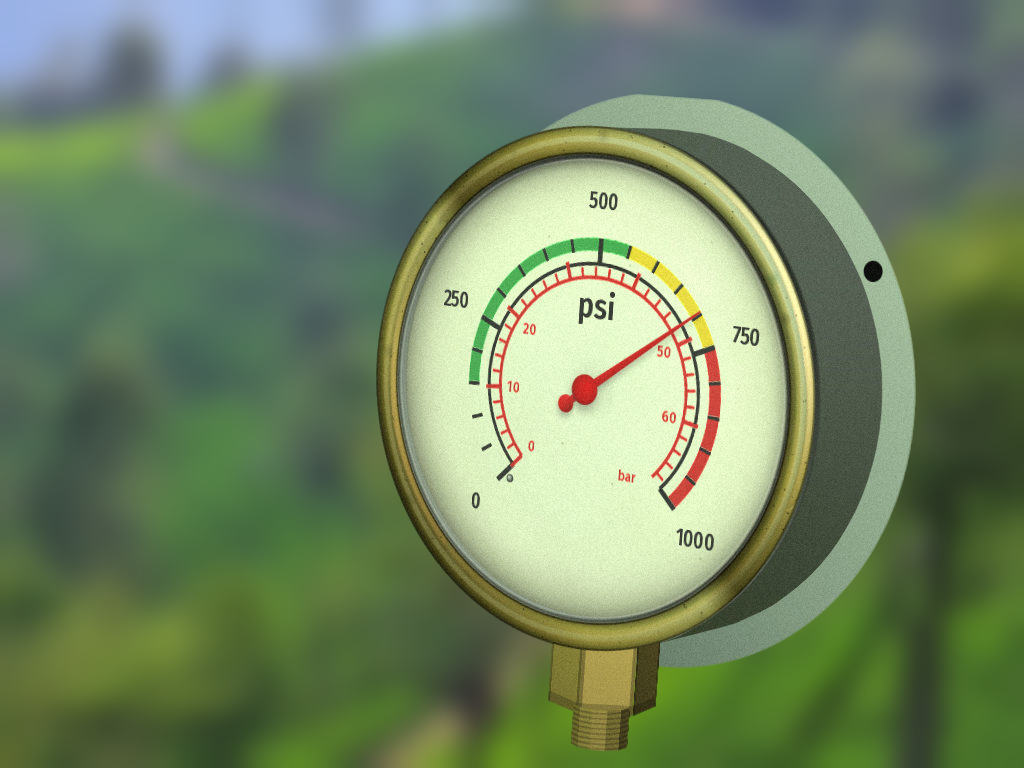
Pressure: psi 700
